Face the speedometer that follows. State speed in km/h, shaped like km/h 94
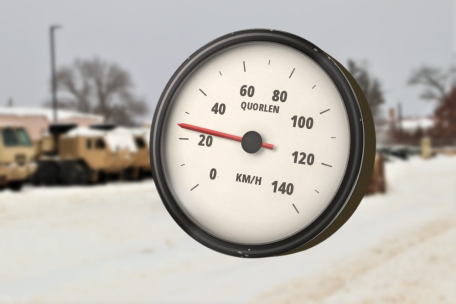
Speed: km/h 25
